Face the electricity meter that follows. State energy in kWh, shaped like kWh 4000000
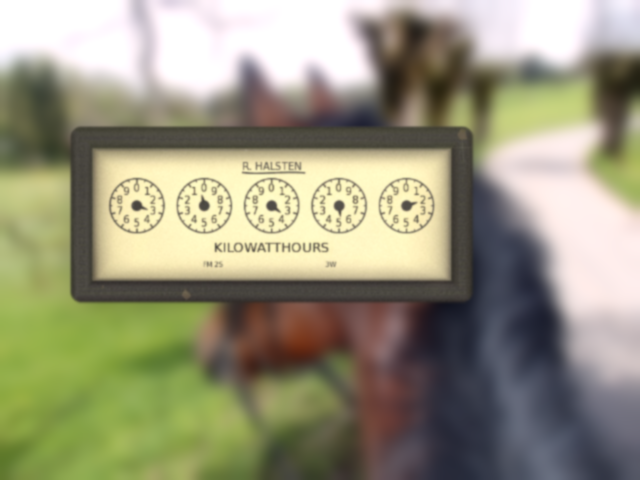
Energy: kWh 30352
